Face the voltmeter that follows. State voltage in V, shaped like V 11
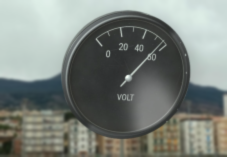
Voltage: V 55
